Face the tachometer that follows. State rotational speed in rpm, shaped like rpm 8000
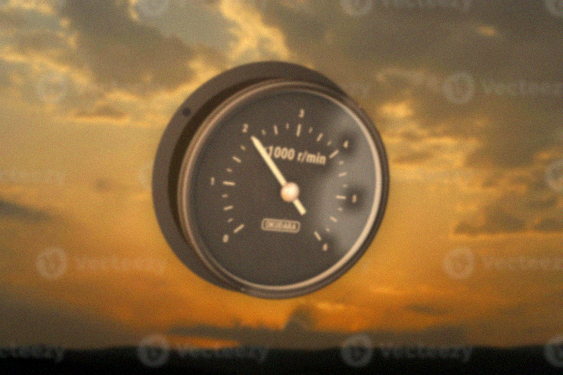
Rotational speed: rpm 2000
